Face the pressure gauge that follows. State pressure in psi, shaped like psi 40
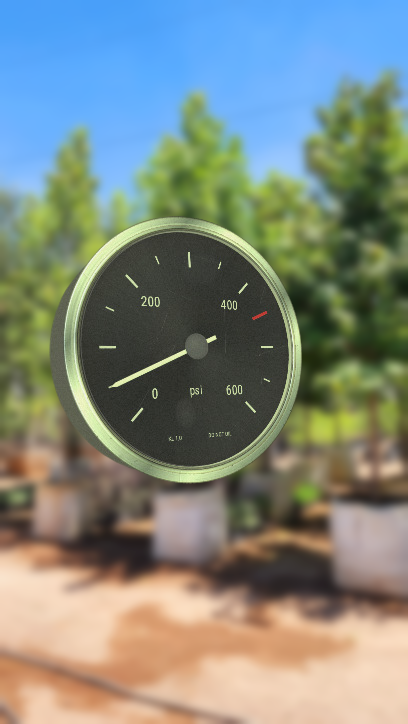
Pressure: psi 50
